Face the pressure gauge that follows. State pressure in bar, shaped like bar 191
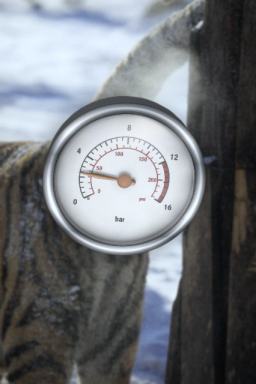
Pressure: bar 2.5
